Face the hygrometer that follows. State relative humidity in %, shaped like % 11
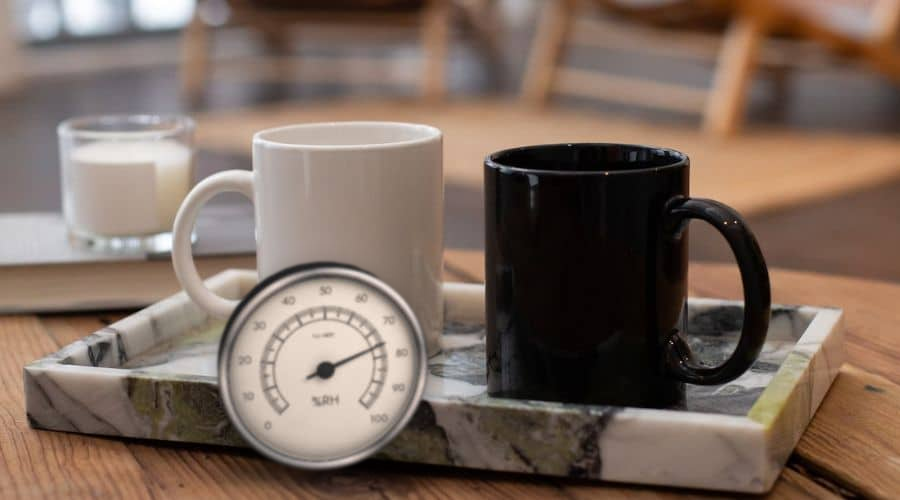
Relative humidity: % 75
